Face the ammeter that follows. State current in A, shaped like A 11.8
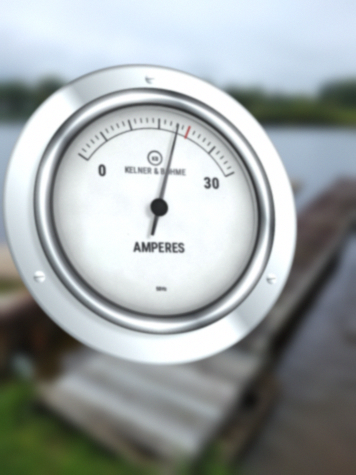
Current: A 18
